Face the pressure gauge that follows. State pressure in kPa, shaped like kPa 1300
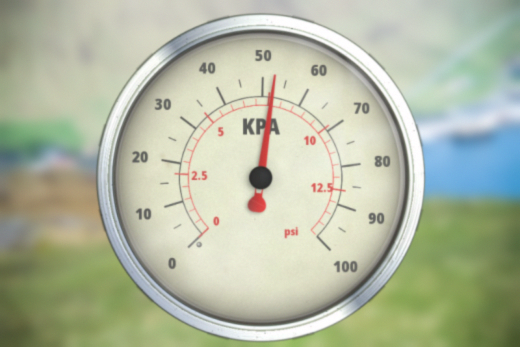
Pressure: kPa 52.5
